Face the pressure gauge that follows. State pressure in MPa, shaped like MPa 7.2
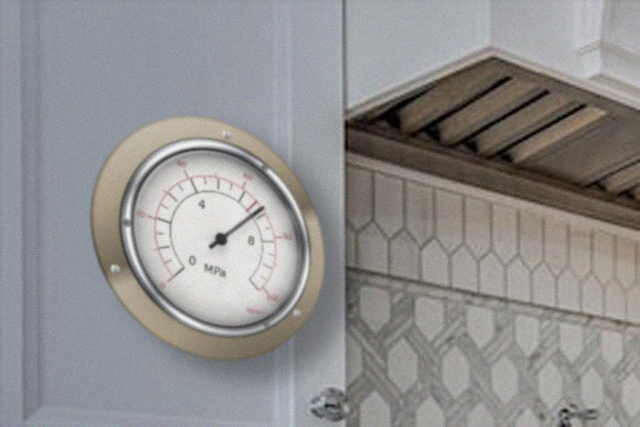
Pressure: MPa 6.75
